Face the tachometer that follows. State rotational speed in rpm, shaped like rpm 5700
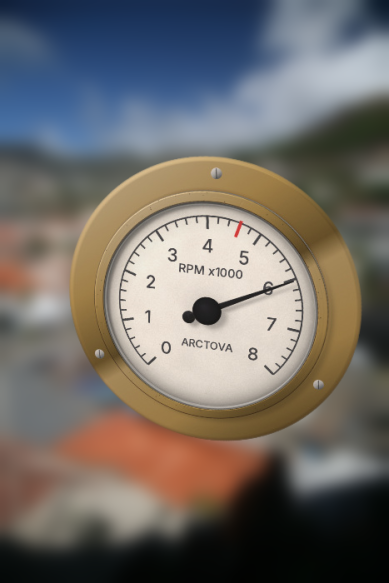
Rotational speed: rpm 6000
